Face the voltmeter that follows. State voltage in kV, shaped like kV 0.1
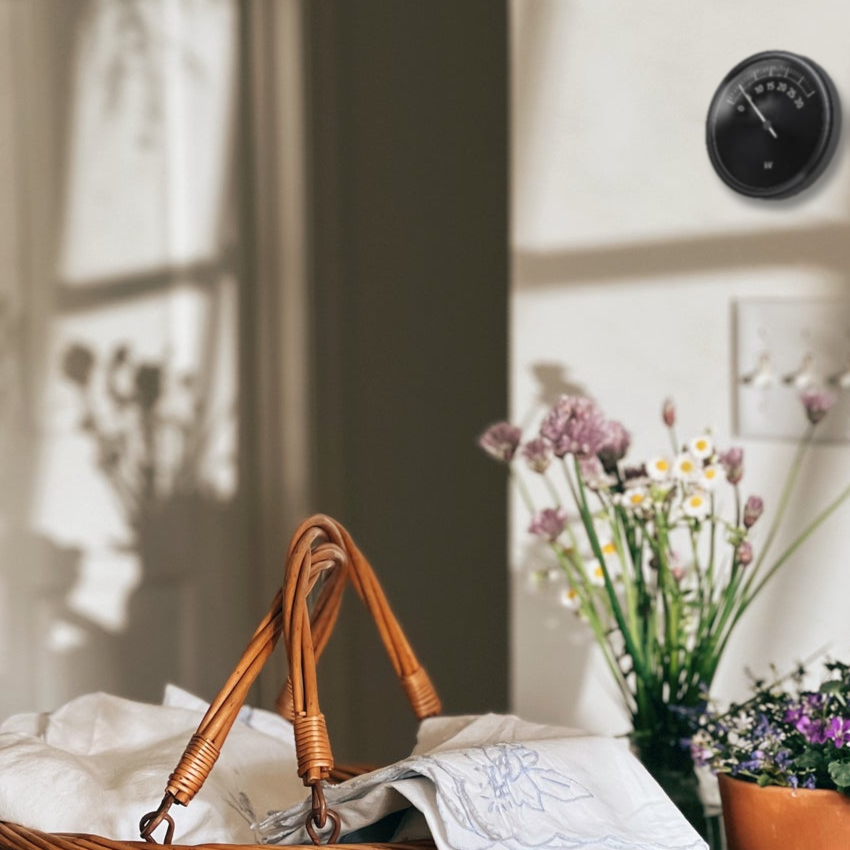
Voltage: kV 5
